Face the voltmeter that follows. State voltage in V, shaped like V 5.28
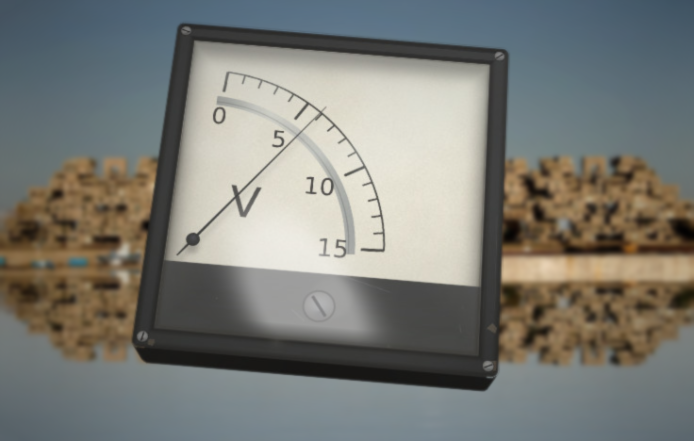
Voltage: V 6
